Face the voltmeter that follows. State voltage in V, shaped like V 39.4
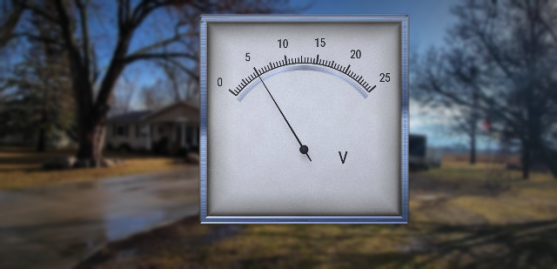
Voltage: V 5
